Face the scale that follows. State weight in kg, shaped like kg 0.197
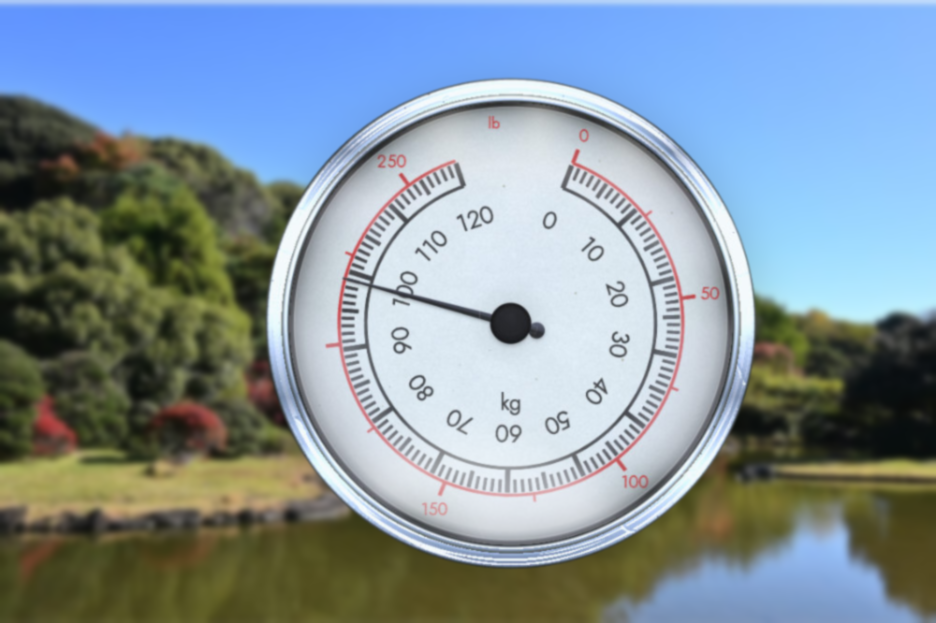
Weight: kg 99
